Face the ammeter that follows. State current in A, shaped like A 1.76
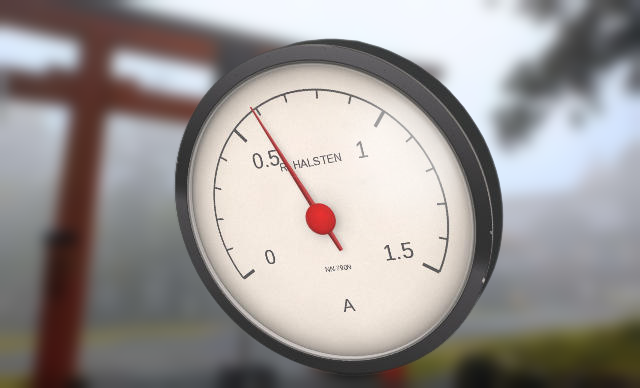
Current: A 0.6
